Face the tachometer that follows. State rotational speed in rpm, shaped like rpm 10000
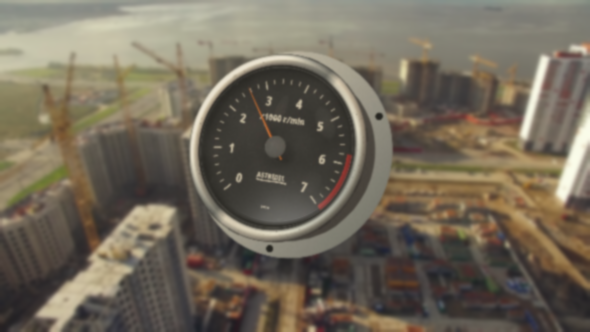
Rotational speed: rpm 2600
